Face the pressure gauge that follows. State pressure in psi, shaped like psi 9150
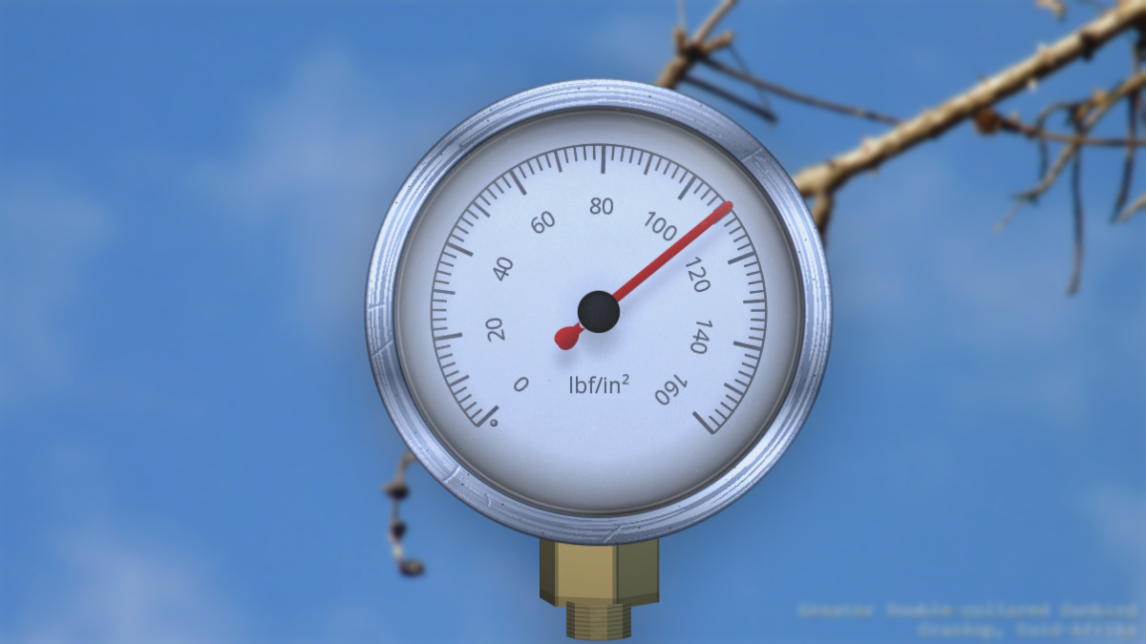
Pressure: psi 109
